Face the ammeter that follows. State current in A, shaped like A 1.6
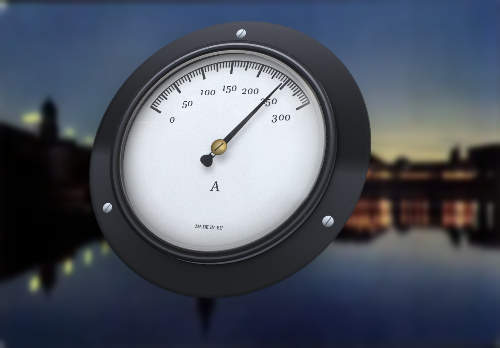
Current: A 250
